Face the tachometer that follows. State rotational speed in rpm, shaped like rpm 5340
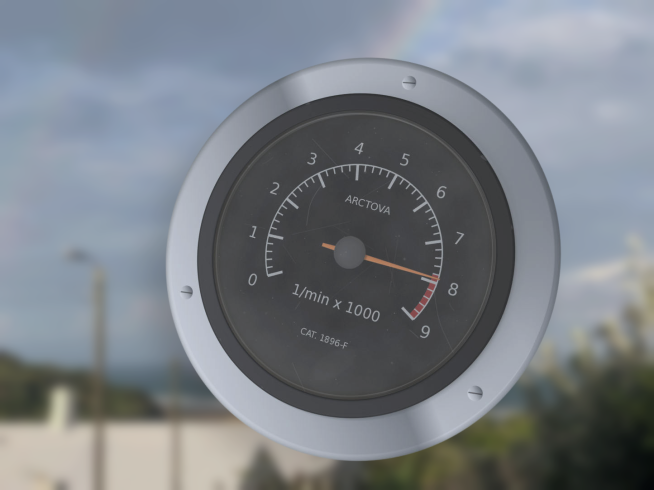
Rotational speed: rpm 7900
